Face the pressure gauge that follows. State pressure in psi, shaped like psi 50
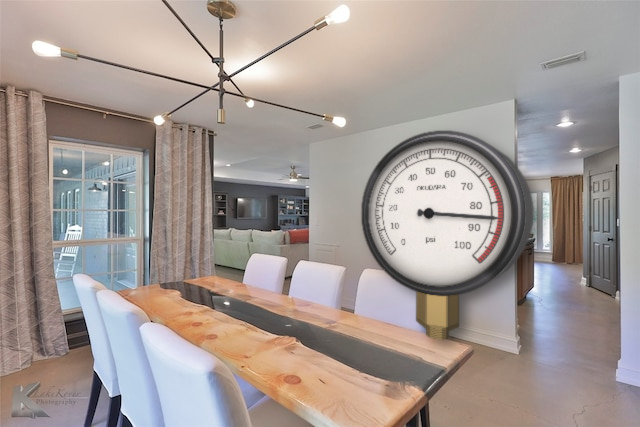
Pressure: psi 85
